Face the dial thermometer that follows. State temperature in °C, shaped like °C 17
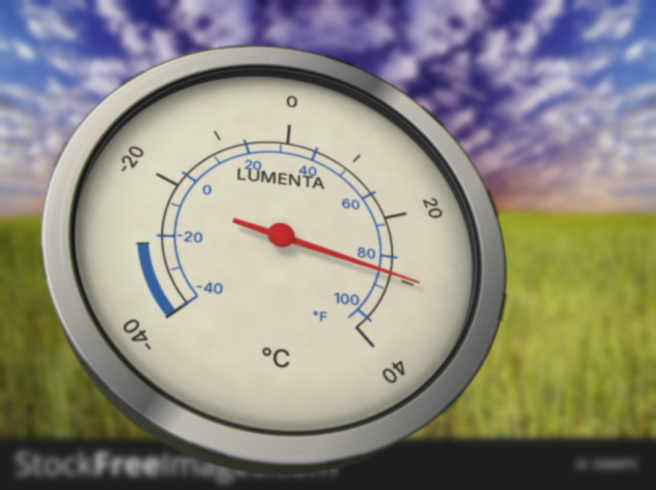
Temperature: °C 30
